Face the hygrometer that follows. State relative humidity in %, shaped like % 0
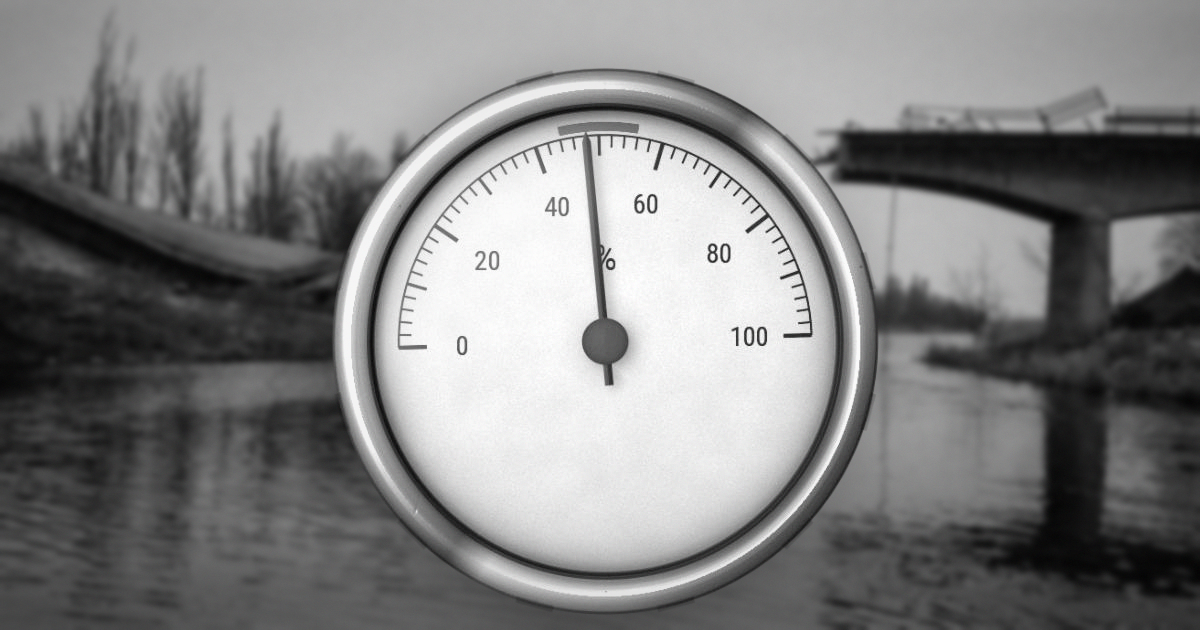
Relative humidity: % 48
